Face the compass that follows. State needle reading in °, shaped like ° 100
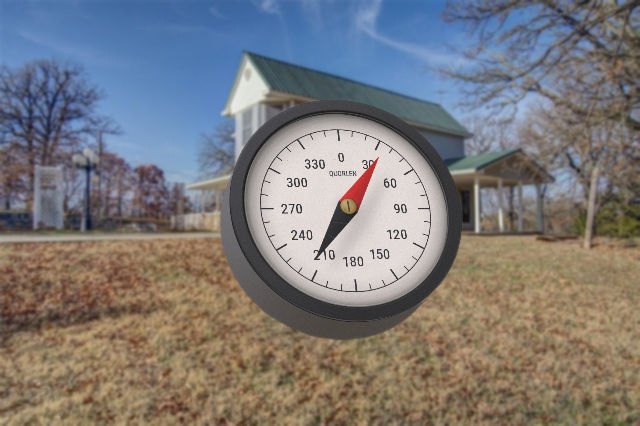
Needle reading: ° 35
